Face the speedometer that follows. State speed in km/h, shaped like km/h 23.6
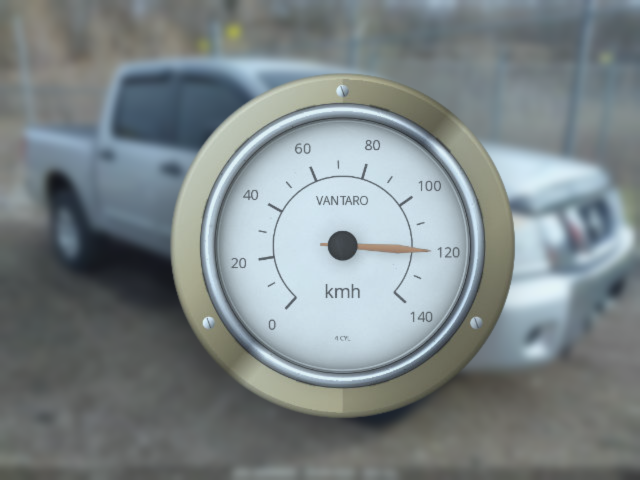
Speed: km/h 120
